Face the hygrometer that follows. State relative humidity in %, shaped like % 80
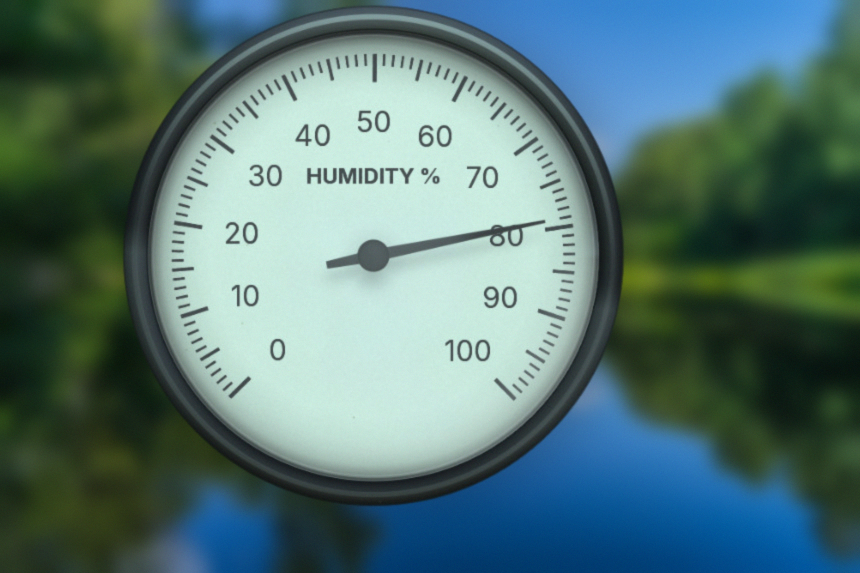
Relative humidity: % 79
